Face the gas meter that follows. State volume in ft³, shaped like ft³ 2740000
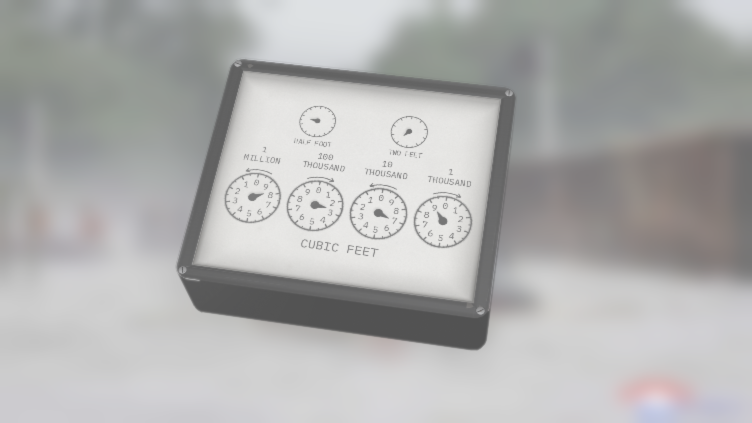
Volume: ft³ 826900
